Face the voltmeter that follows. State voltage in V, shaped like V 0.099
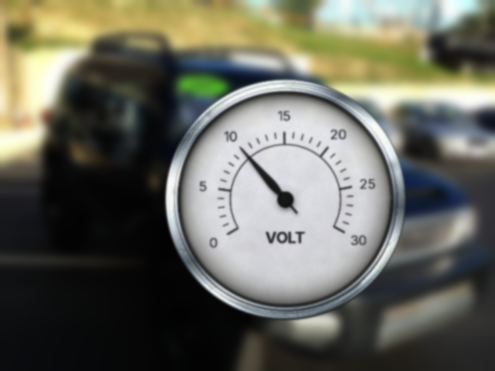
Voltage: V 10
